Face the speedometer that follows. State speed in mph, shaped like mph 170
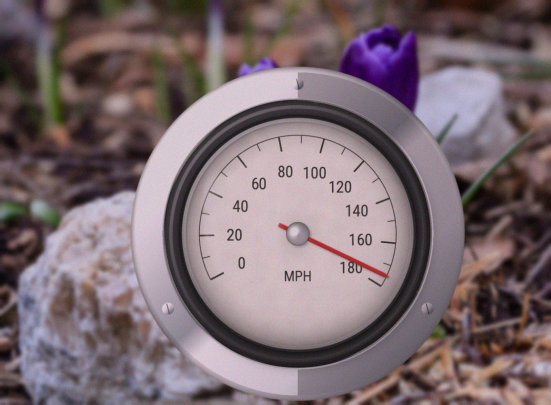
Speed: mph 175
